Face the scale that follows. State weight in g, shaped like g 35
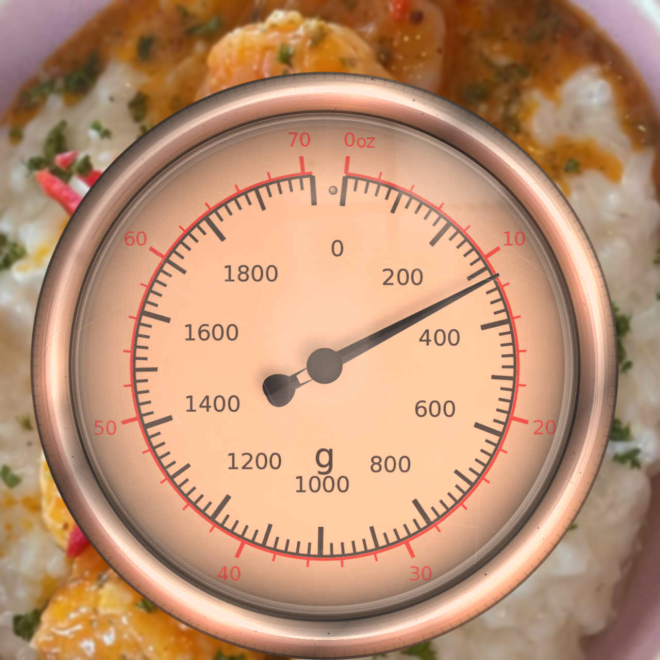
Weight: g 320
